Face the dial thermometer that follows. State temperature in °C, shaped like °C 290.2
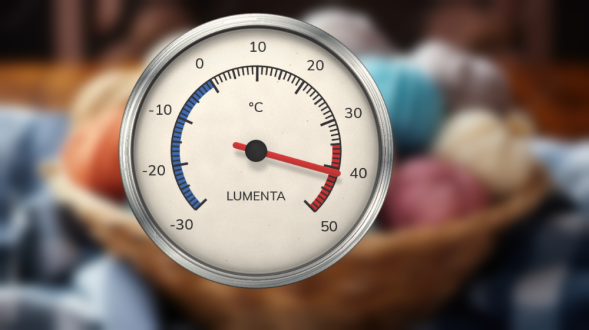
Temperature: °C 41
